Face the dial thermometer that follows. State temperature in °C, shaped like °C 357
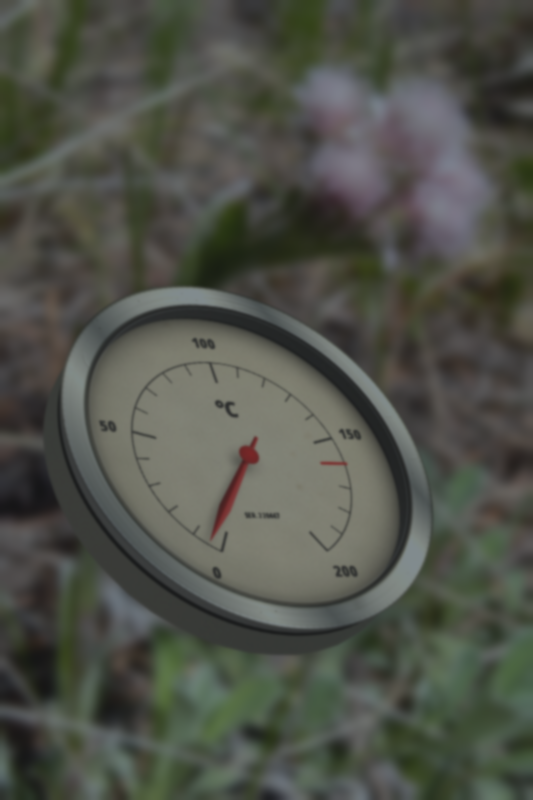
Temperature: °C 5
